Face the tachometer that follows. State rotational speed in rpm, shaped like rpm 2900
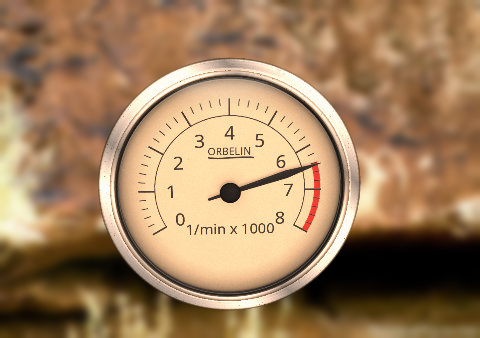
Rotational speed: rpm 6400
